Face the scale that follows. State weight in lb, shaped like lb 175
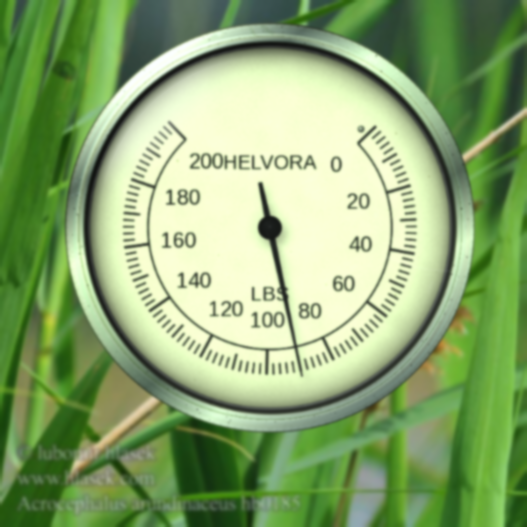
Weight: lb 90
